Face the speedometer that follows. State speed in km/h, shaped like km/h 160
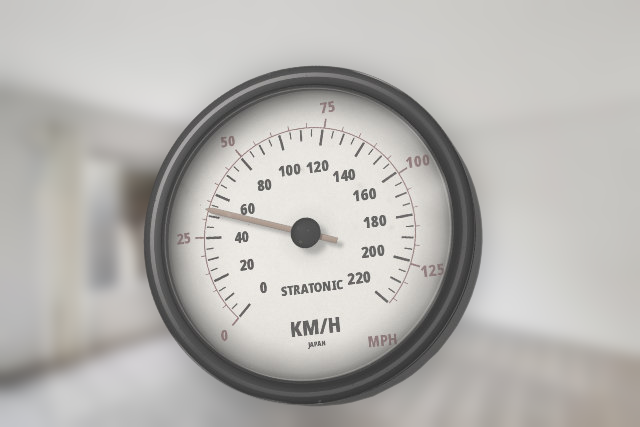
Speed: km/h 52.5
